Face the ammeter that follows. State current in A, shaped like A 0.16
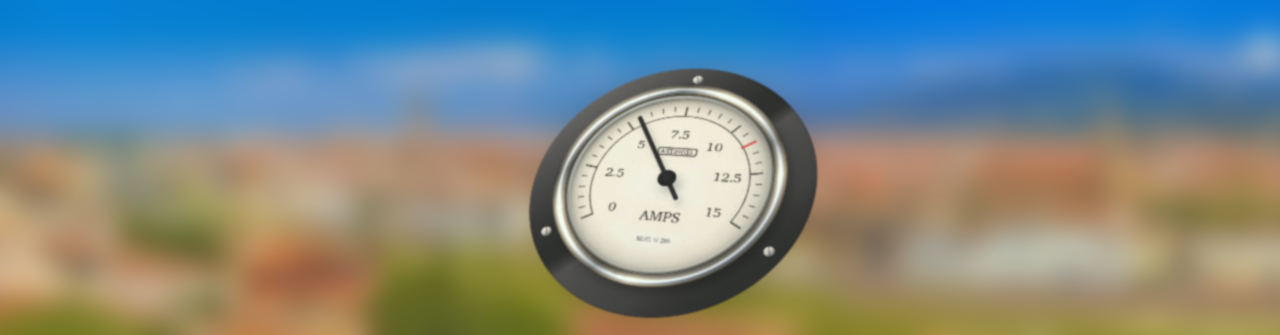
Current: A 5.5
